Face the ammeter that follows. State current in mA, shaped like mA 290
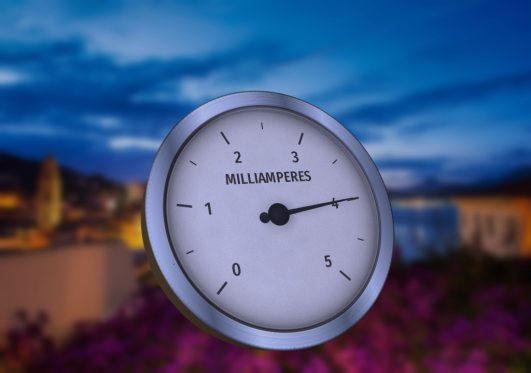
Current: mA 4
